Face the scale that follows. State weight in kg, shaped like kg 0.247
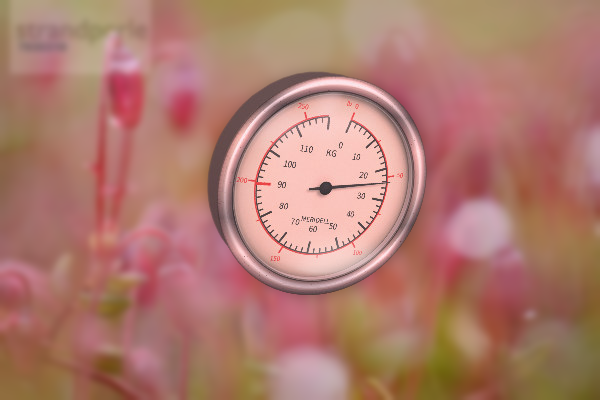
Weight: kg 24
